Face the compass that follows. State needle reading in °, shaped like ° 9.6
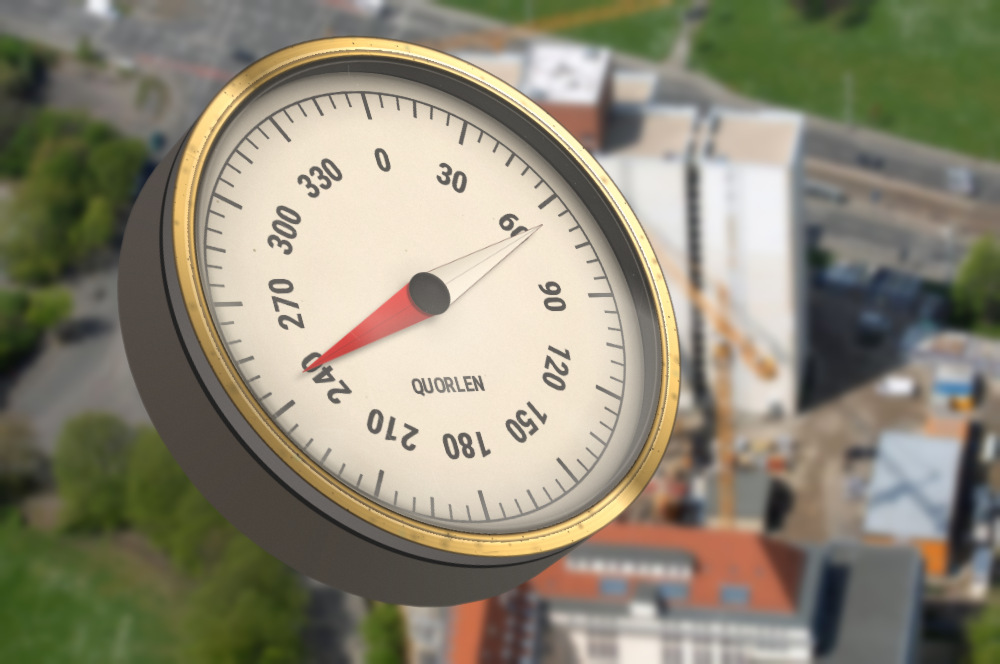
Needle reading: ° 245
